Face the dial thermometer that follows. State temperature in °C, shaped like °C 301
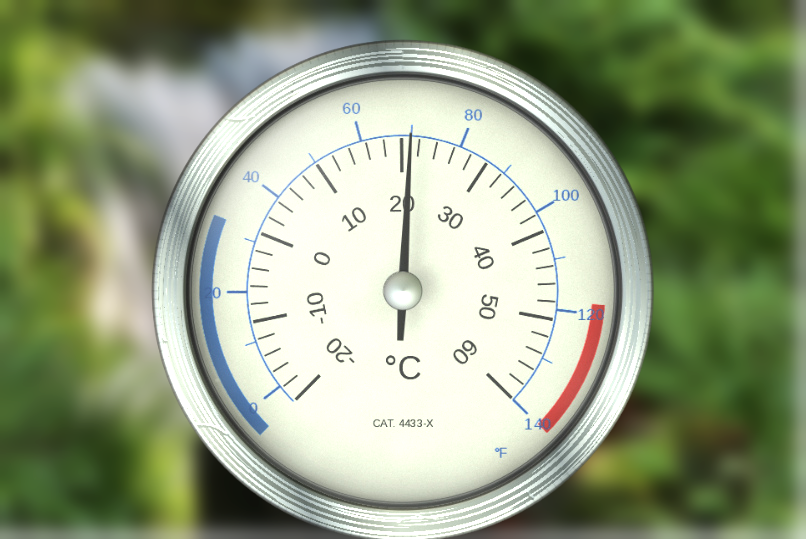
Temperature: °C 21
